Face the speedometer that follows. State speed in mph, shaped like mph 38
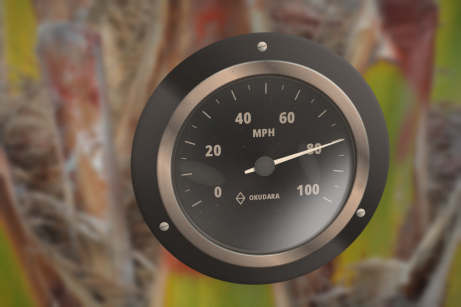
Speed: mph 80
